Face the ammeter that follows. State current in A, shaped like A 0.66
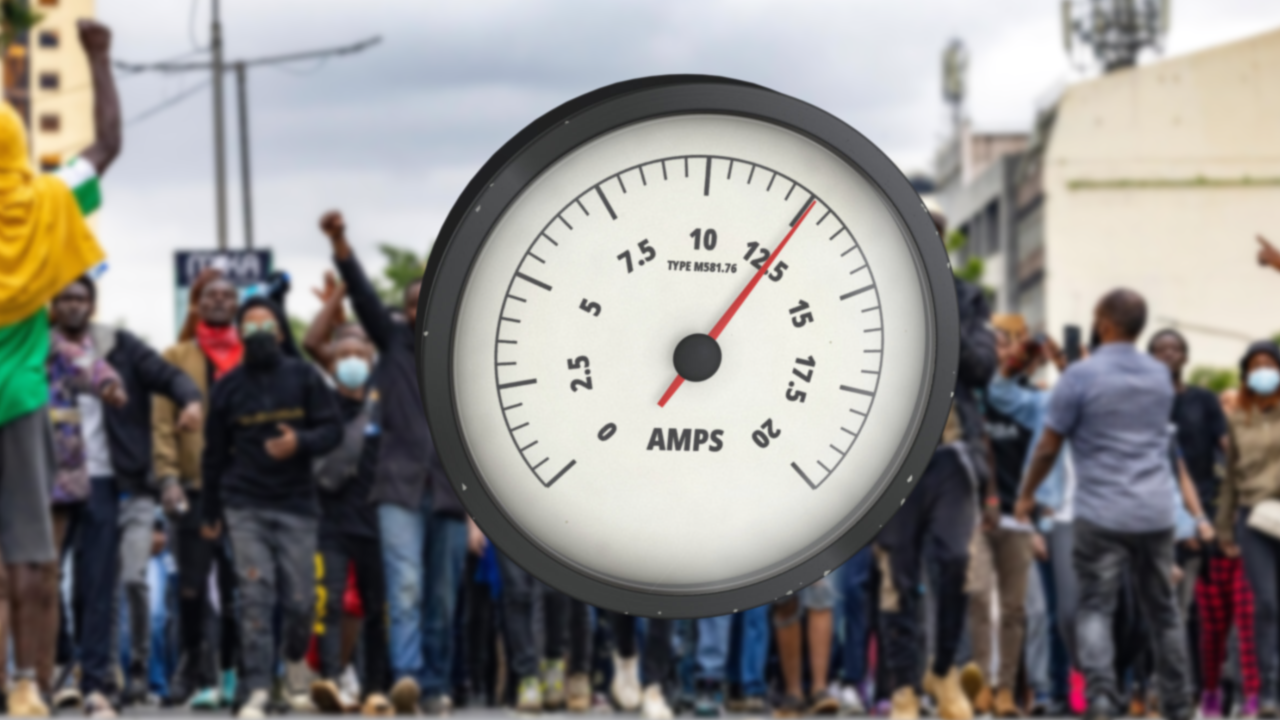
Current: A 12.5
